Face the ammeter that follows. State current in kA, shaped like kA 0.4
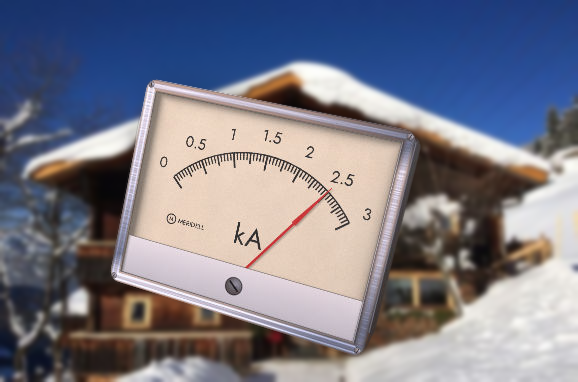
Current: kA 2.5
